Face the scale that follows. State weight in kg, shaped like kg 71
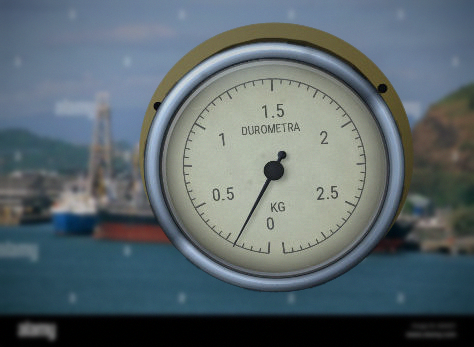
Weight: kg 0.2
